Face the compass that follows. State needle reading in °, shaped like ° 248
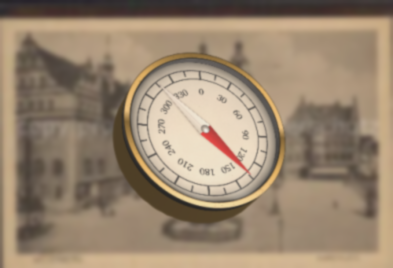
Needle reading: ° 135
